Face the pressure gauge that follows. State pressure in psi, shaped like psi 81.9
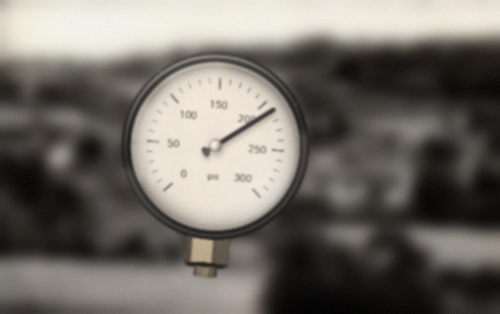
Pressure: psi 210
